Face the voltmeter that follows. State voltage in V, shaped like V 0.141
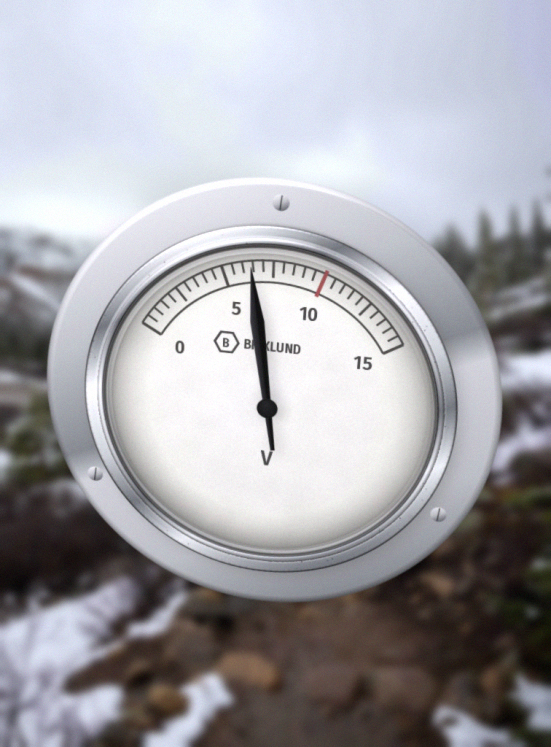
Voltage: V 6.5
